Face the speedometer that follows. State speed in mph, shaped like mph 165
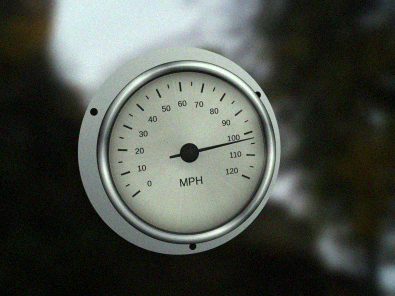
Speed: mph 102.5
